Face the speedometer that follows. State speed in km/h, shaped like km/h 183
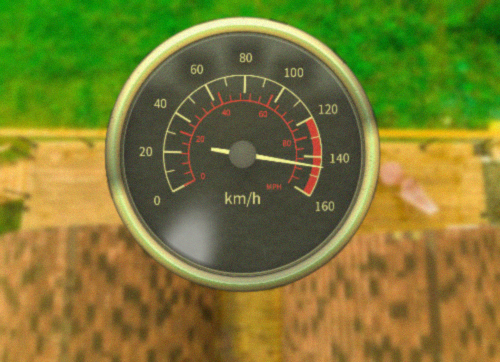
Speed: km/h 145
